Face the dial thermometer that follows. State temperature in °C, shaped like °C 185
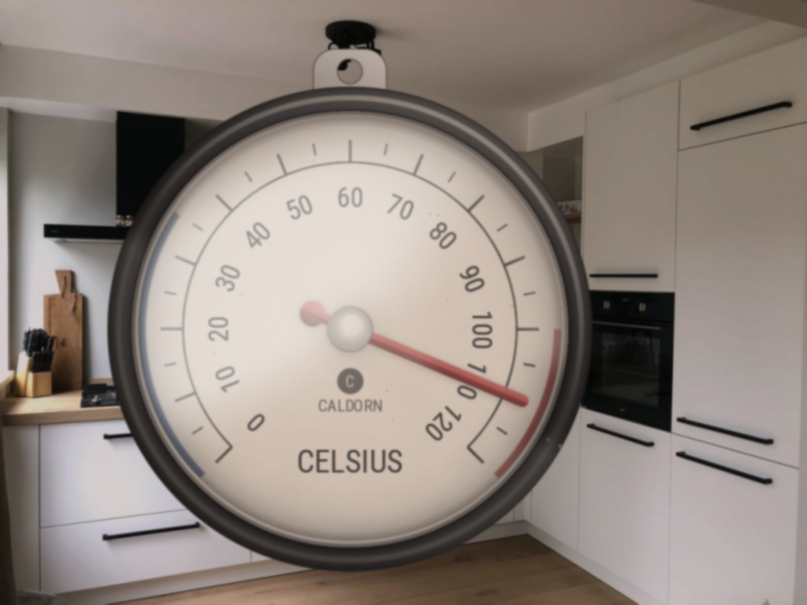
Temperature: °C 110
